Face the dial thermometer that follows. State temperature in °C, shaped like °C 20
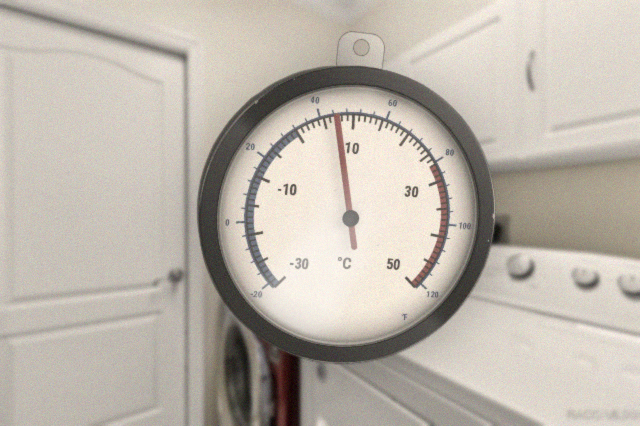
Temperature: °C 7
